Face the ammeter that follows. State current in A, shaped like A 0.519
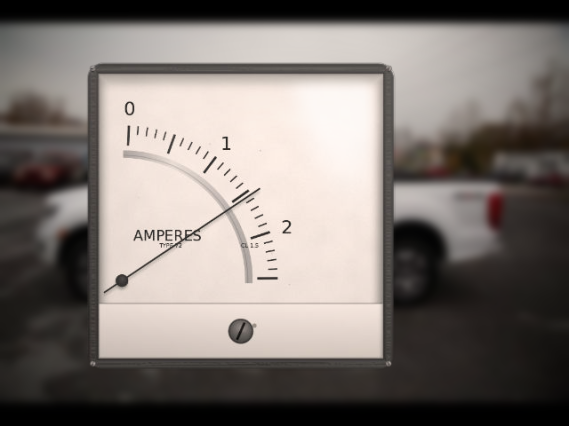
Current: A 1.55
